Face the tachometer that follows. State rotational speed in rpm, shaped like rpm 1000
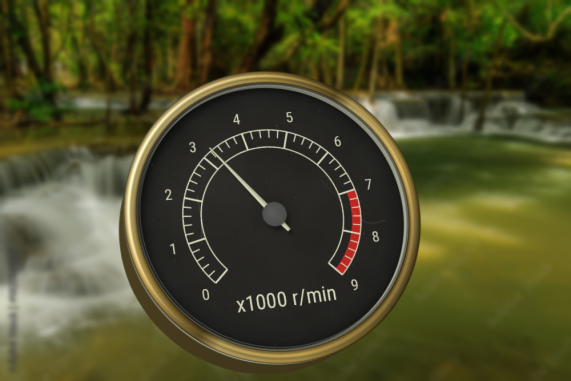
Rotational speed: rpm 3200
